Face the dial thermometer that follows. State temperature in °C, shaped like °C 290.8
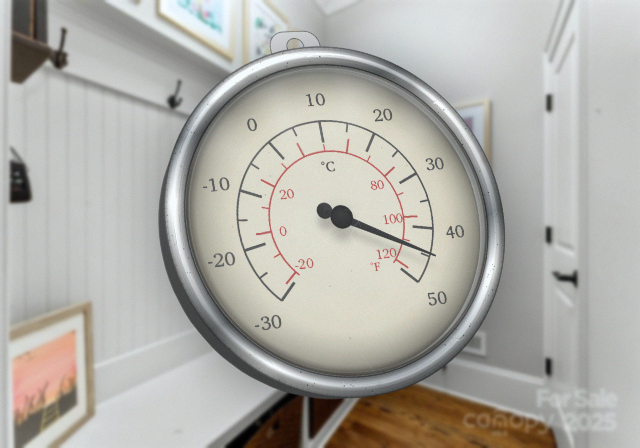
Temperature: °C 45
